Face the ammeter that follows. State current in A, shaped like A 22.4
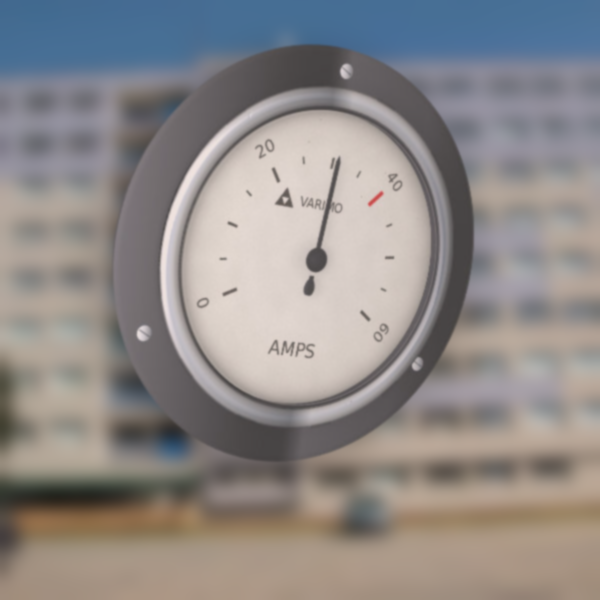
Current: A 30
